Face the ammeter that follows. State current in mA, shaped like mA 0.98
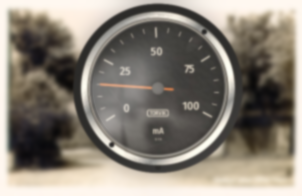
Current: mA 15
